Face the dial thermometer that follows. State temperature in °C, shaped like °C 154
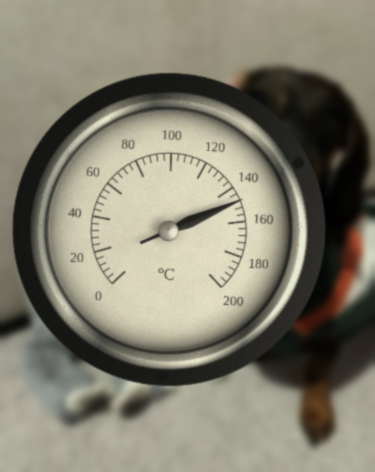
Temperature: °C 148
